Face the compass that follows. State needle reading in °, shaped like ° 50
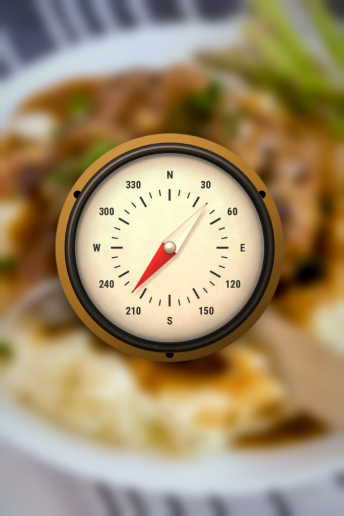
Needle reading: ° 220
